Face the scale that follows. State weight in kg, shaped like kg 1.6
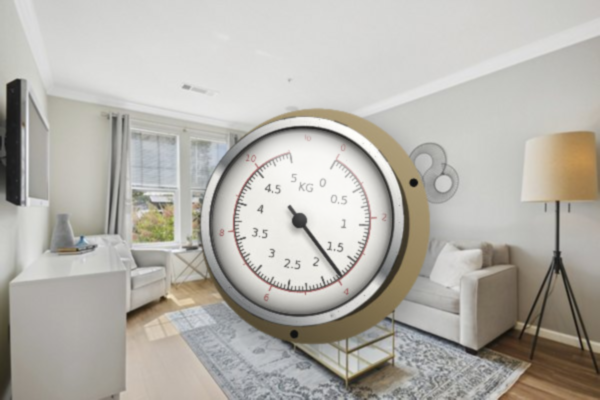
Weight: kg 1.75
